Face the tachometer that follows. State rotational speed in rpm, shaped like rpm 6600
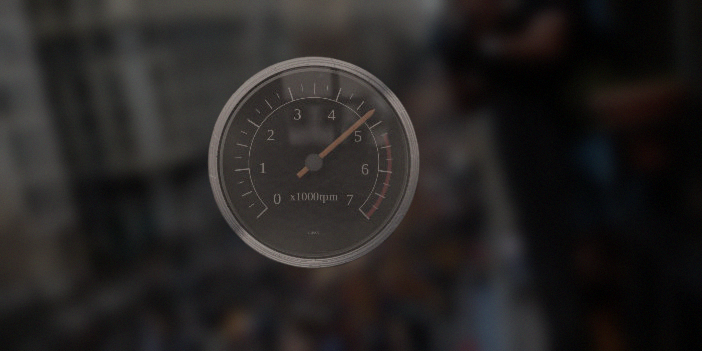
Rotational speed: rpm 4750
